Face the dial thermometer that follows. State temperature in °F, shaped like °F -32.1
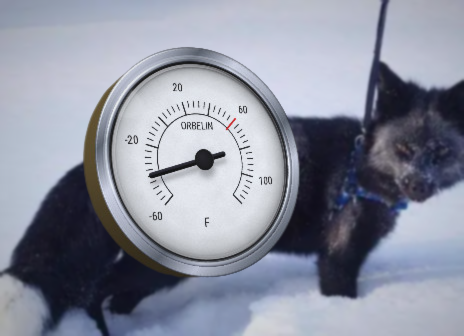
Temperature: °F -40
